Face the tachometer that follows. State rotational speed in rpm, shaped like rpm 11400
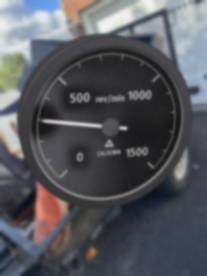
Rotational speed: rpm 300
